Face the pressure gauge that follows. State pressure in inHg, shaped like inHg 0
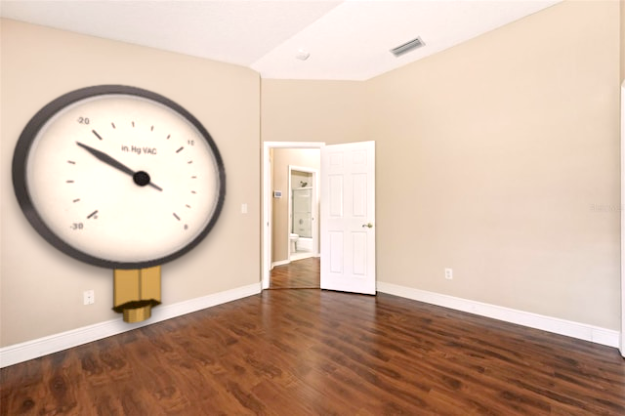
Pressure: inHg -22
